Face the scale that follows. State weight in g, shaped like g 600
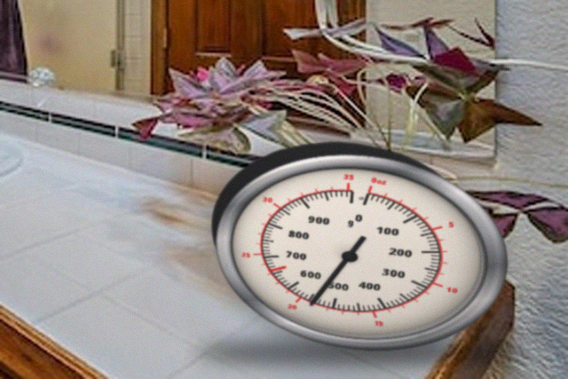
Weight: g 550
